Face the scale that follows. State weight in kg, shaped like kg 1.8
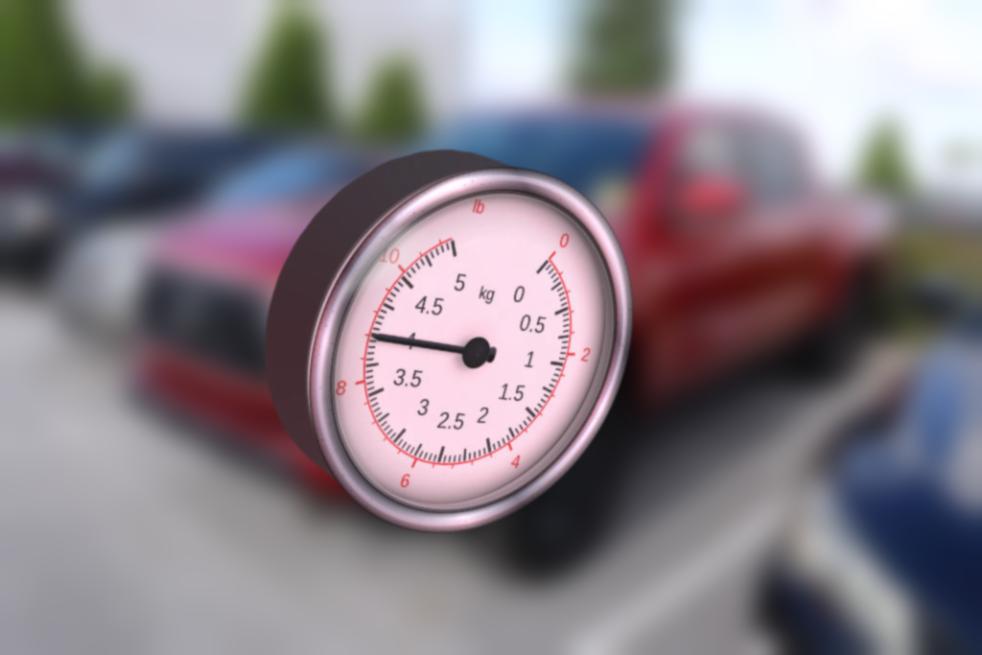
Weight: kg 4
